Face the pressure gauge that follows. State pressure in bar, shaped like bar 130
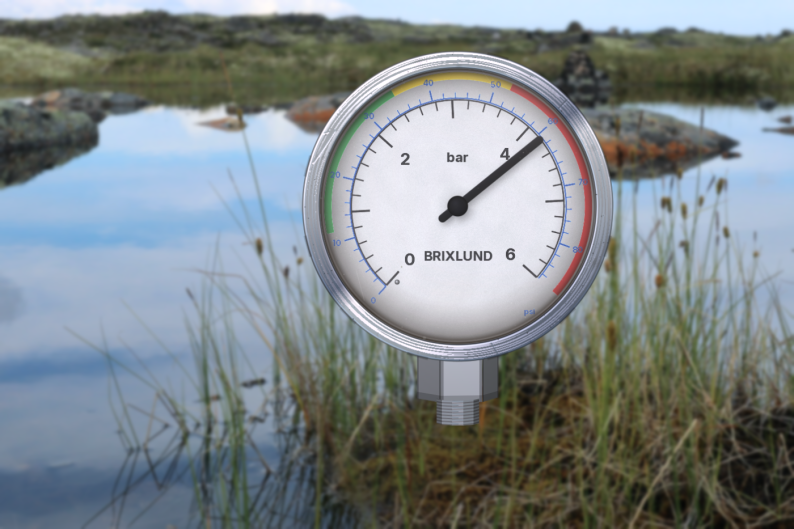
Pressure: bar 4.2
